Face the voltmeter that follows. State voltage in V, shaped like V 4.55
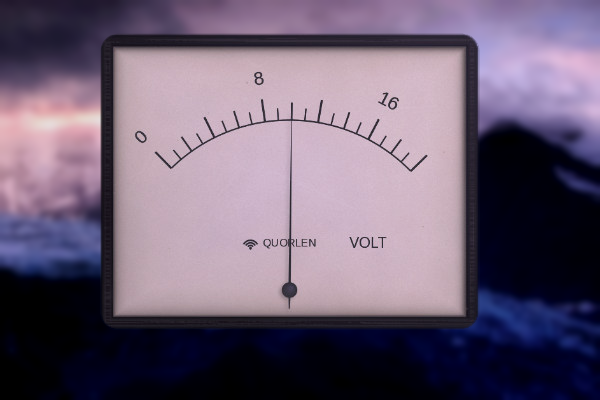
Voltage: V 10
